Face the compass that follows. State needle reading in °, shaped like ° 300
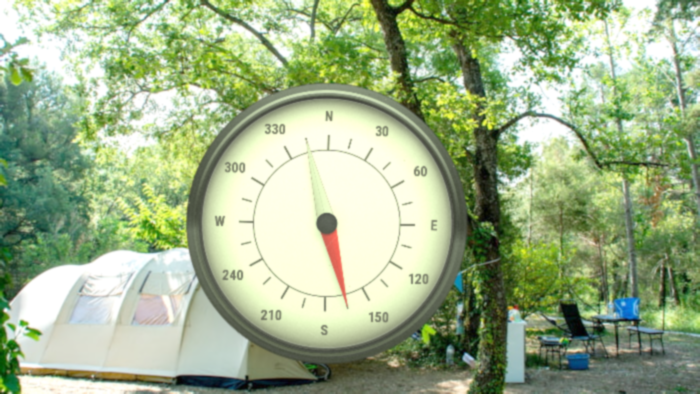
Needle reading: ° 165
